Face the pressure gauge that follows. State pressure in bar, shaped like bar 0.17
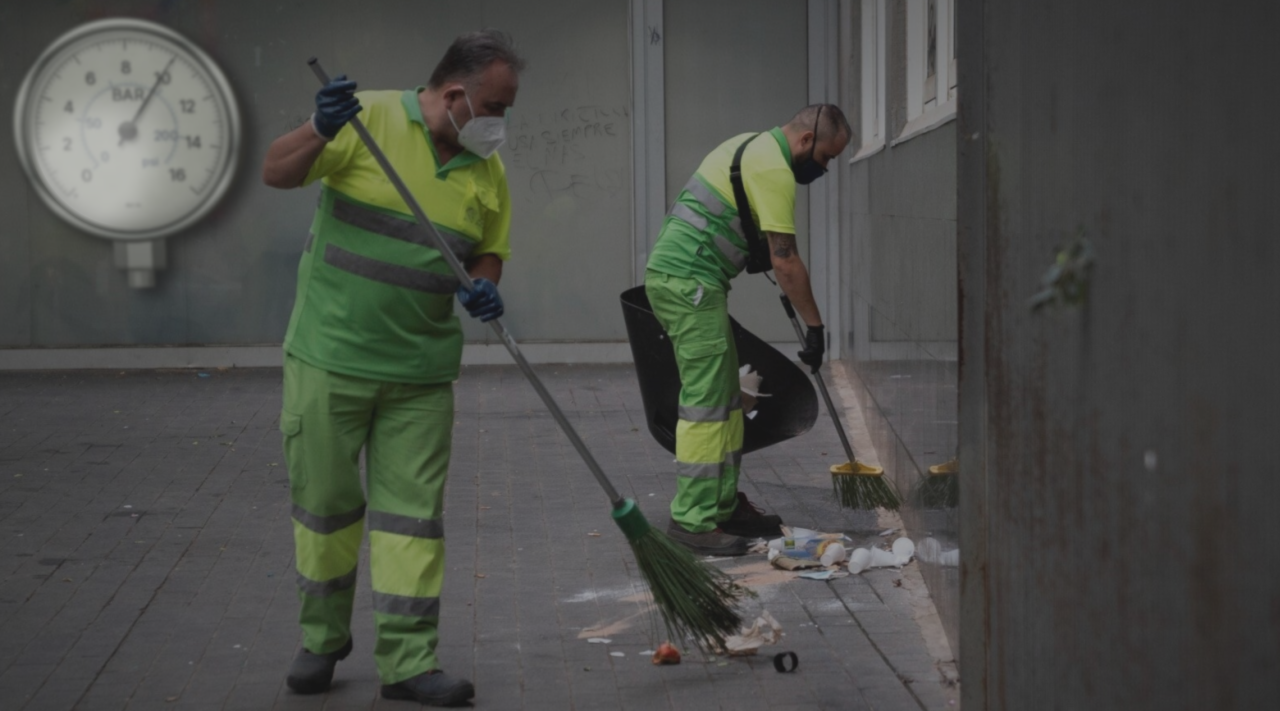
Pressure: bar 10
